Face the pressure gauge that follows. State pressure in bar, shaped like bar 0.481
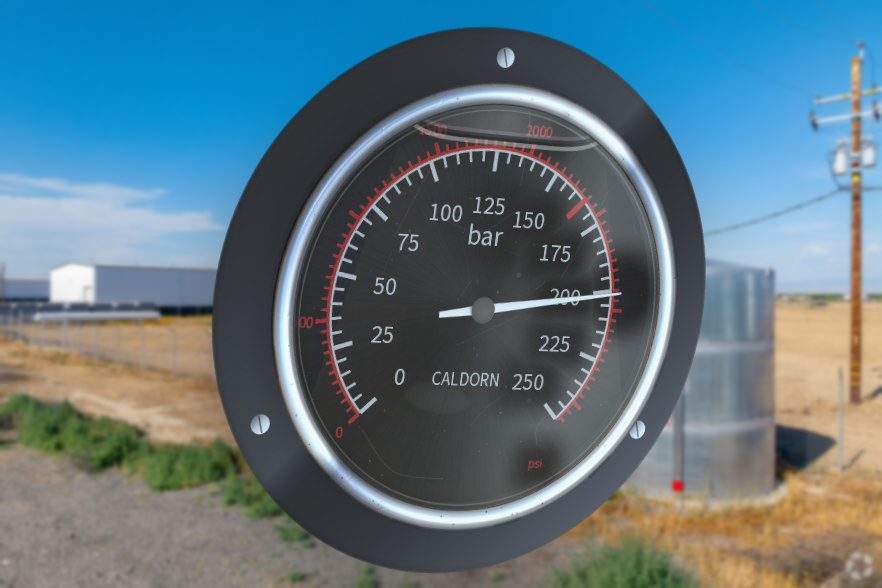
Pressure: bar 200
